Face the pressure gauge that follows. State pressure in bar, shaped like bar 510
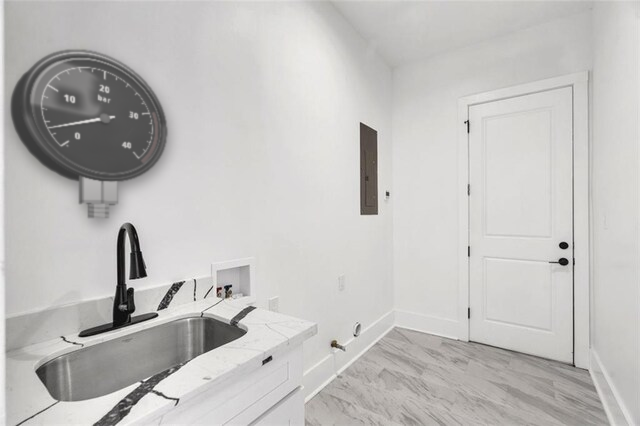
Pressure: bar 3
